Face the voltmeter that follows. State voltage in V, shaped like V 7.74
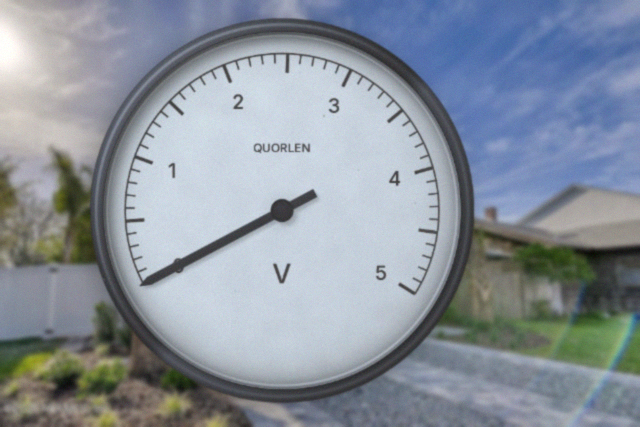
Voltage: V 0
